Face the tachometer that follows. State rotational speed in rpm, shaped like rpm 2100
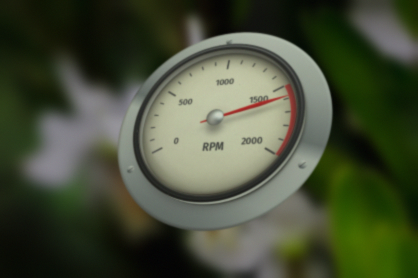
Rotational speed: rpm 1600
